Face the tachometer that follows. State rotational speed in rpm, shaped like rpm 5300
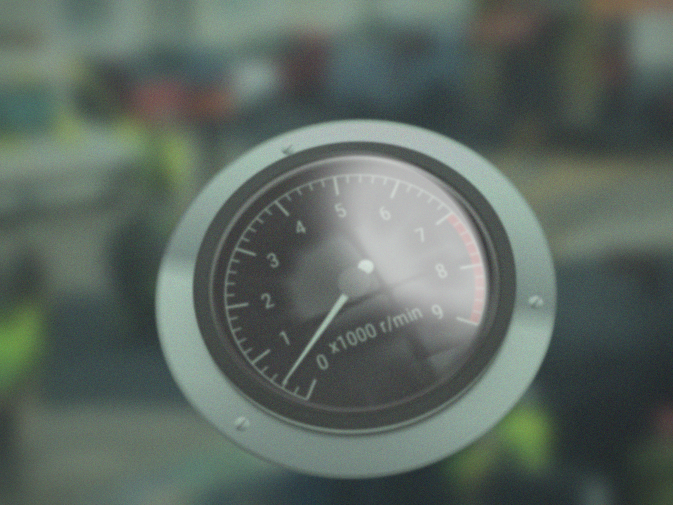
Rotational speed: rpm 400
